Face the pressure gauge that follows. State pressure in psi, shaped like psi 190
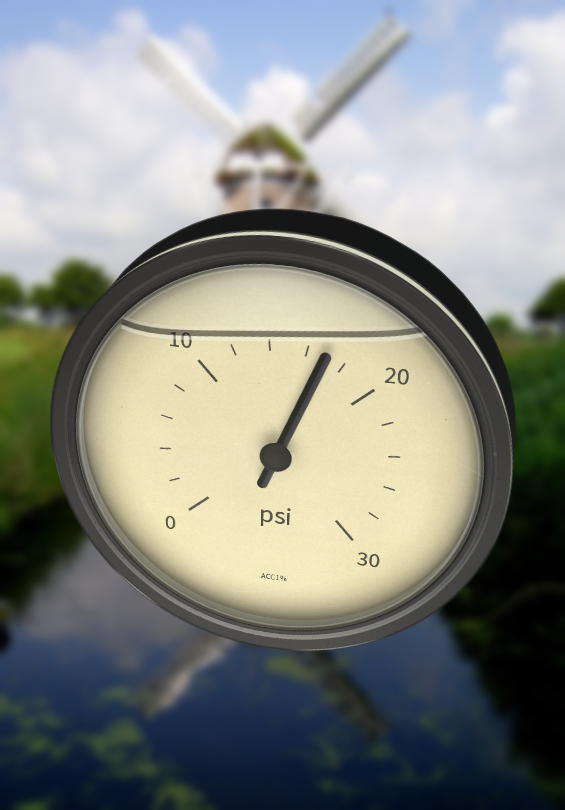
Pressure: psi 17
